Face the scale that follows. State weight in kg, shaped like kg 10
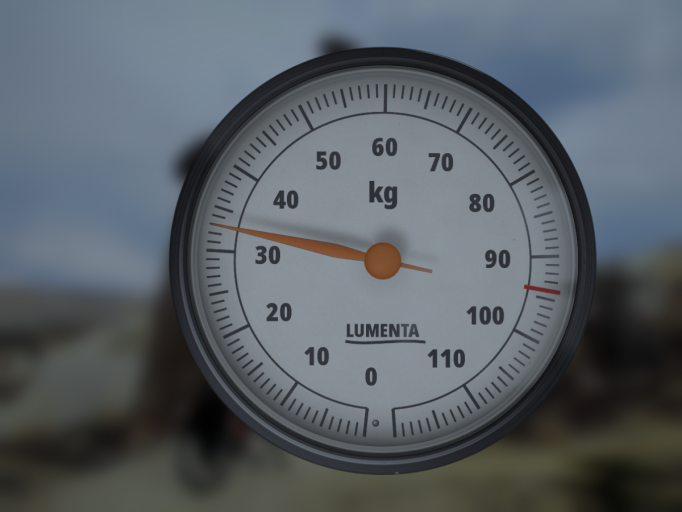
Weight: kg 33
